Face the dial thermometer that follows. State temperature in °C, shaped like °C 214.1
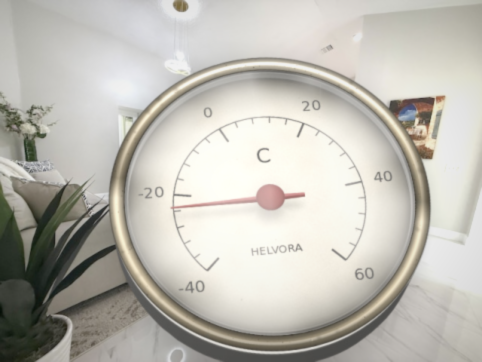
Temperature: °C -24
